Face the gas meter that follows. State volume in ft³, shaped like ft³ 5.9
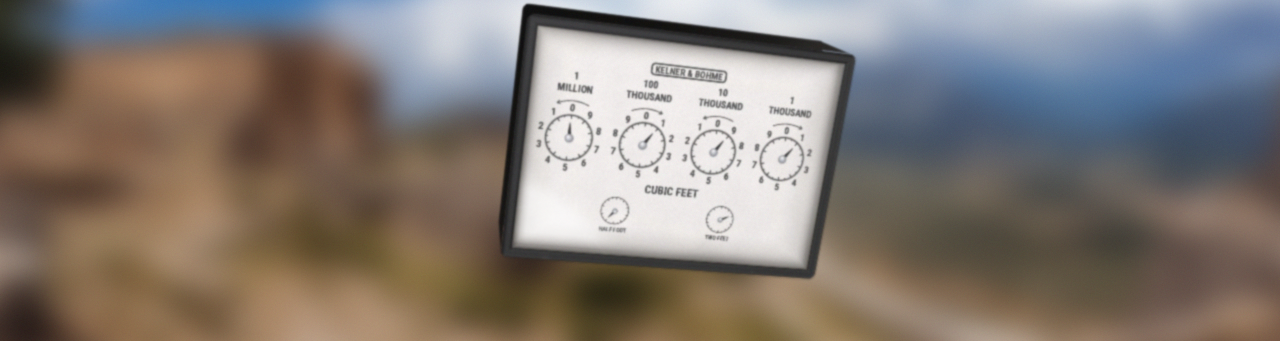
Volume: ft³ 9100
